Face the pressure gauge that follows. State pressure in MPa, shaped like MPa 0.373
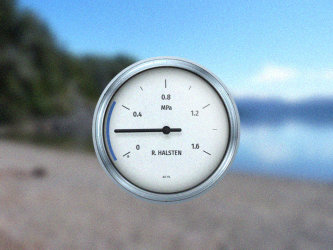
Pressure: MPa 0.2
